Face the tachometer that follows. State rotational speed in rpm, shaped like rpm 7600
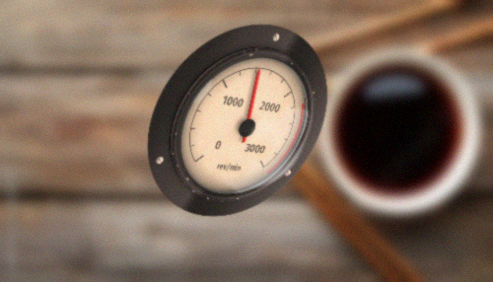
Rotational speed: rpm 1400
